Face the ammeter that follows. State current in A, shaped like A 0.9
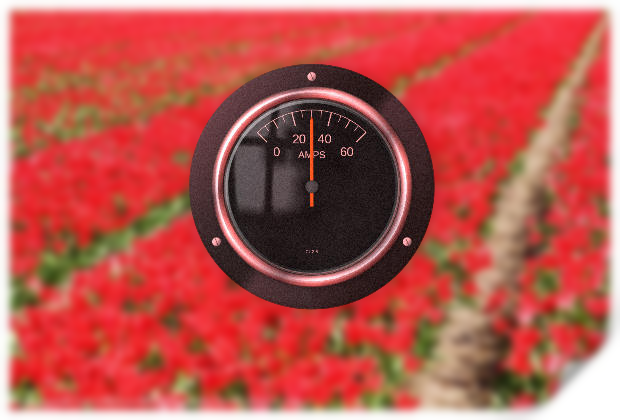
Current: A 30
